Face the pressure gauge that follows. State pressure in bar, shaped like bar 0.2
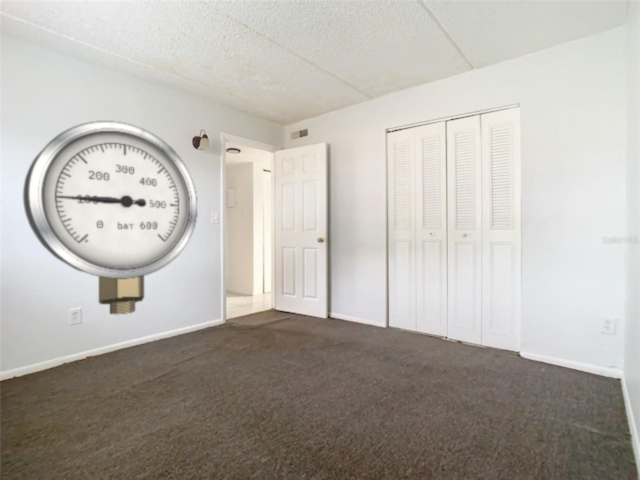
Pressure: bar 100
